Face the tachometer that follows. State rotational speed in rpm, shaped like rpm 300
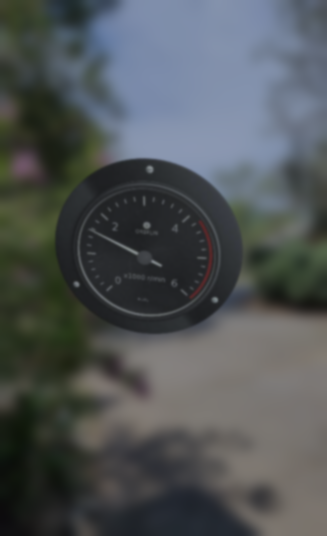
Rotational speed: rpm 1600
